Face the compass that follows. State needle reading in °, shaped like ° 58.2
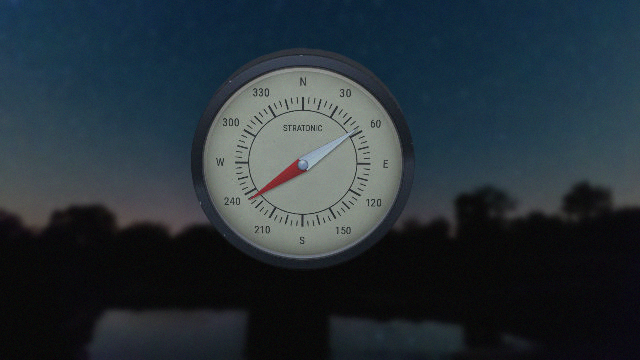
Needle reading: ° 235
